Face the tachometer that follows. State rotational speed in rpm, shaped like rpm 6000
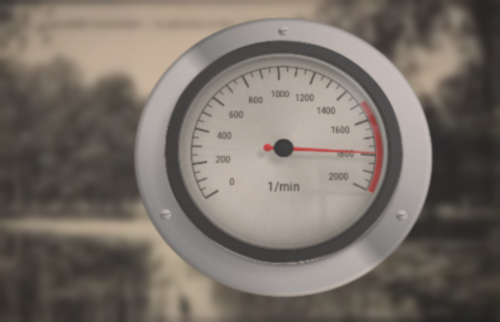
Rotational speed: rpm 1800
